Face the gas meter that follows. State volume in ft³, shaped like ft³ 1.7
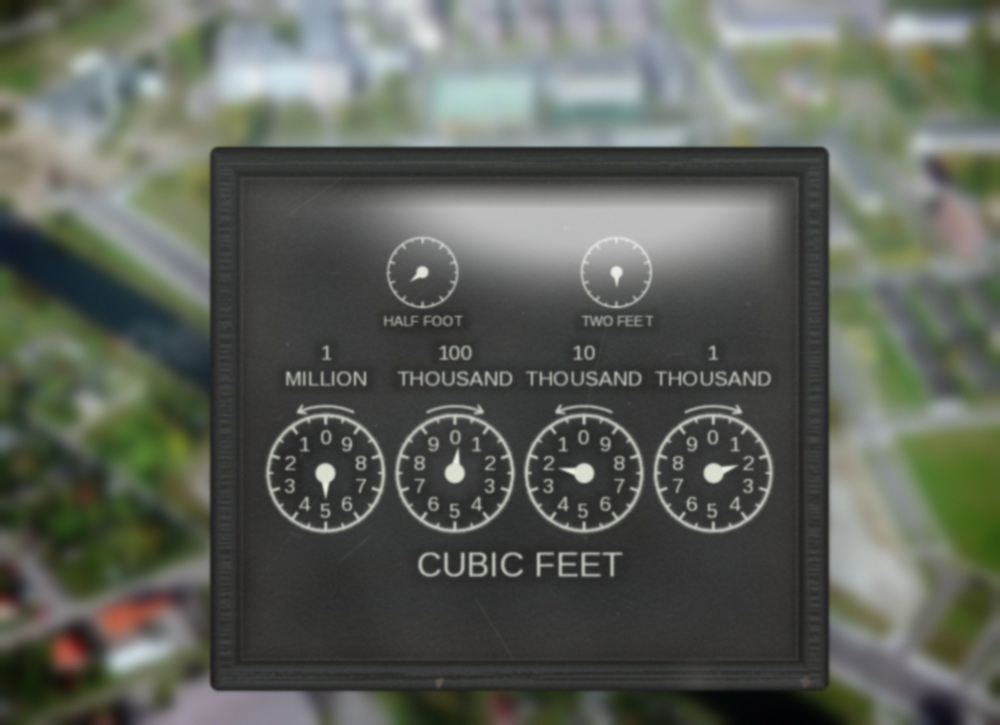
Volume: ft³ 502200
